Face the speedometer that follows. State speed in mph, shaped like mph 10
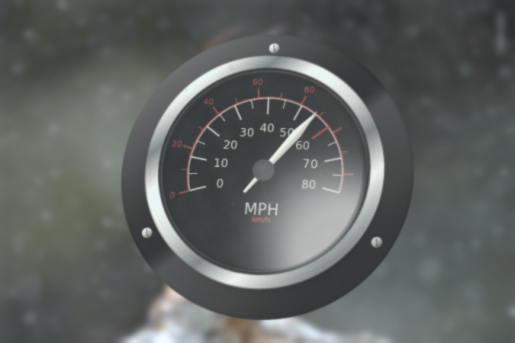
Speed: mph 55
